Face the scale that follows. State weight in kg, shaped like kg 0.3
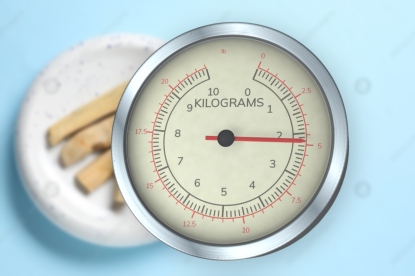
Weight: kg 2.2
